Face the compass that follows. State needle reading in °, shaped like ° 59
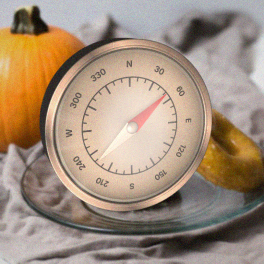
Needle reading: ° 50
